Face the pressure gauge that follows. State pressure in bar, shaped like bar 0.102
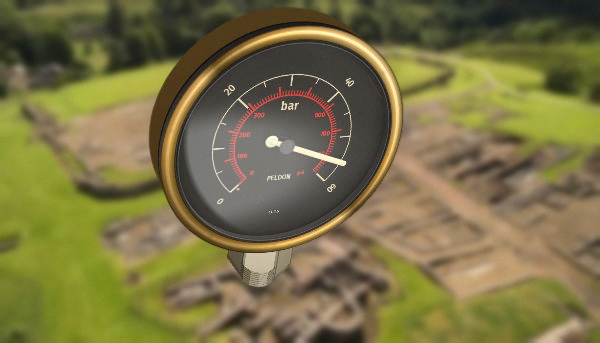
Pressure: bar 55
